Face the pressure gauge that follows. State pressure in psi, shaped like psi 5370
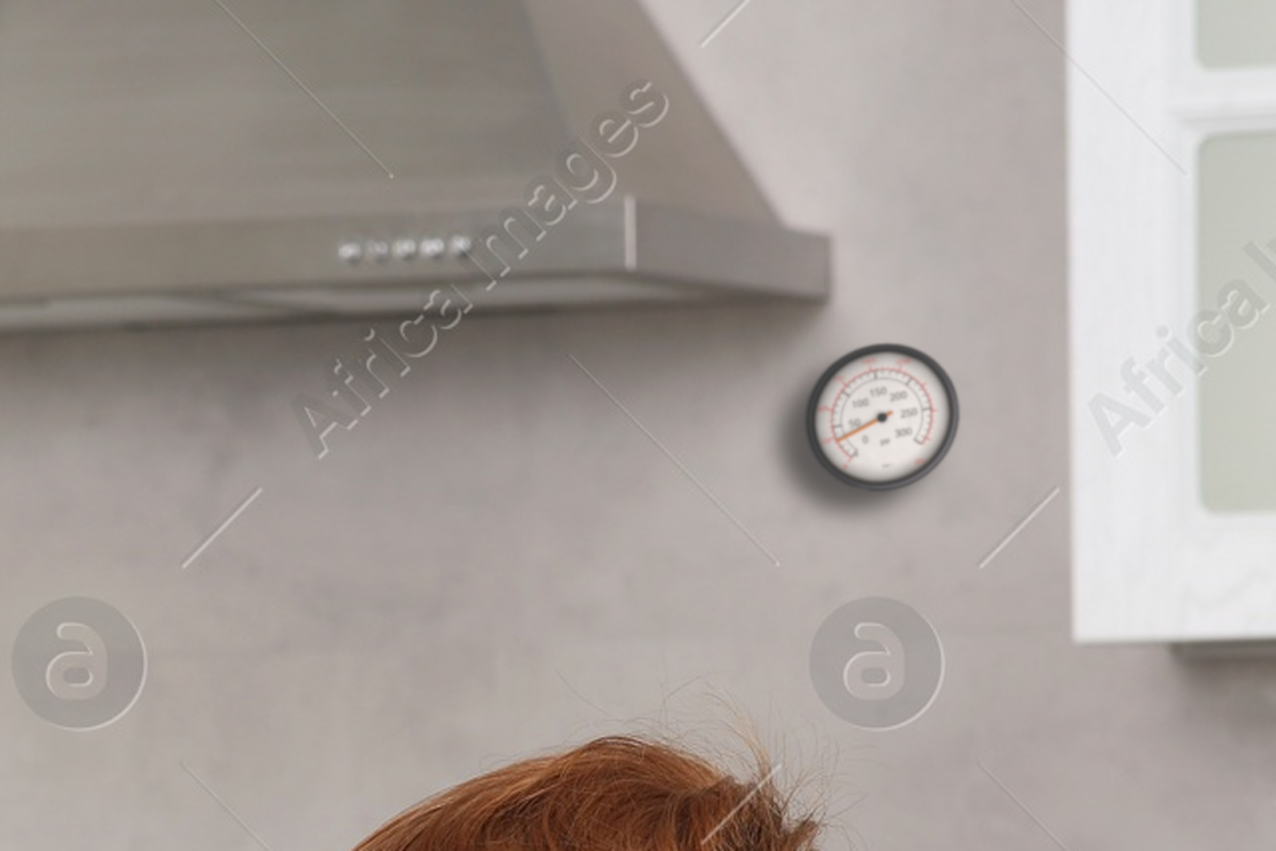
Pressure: psi 30
